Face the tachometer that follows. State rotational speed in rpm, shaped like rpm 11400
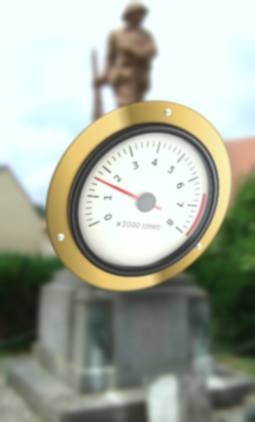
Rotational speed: rpm 1600
